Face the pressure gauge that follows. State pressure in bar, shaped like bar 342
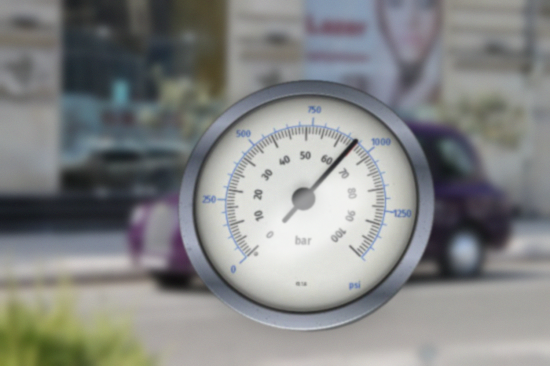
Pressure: bar 65
